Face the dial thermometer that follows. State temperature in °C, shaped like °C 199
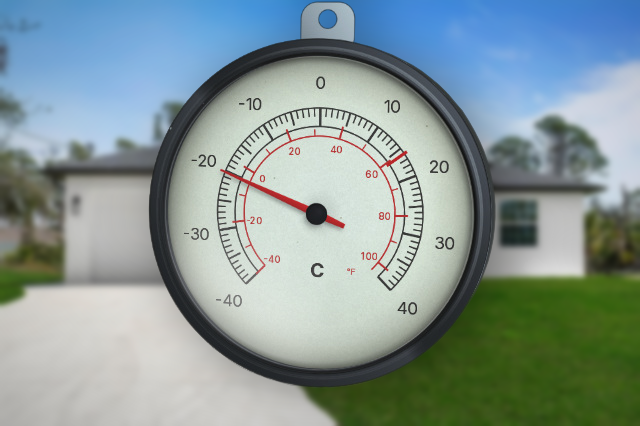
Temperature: °C -20
